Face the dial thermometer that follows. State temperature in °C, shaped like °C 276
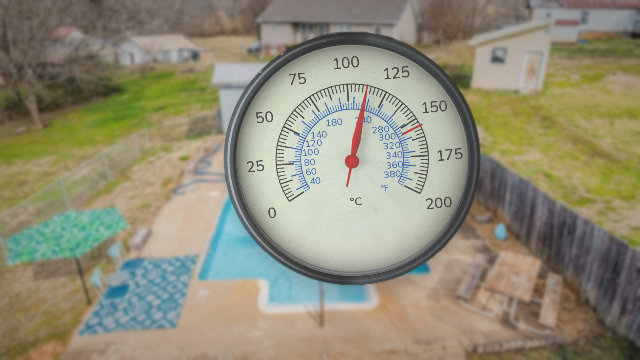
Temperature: °C 112.5
